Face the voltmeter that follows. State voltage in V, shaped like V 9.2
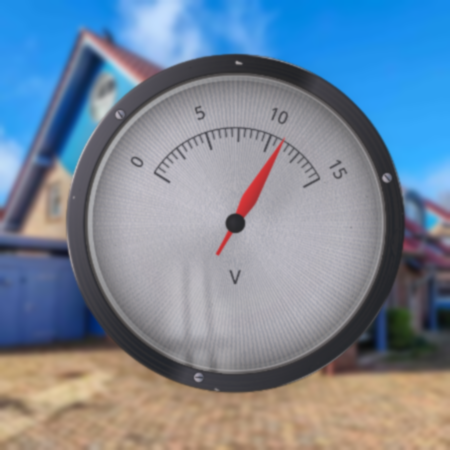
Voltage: V 11
